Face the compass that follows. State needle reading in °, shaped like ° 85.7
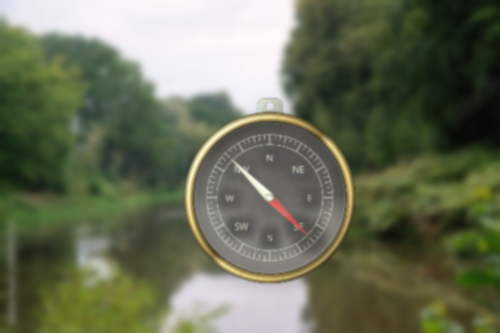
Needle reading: ° 135
